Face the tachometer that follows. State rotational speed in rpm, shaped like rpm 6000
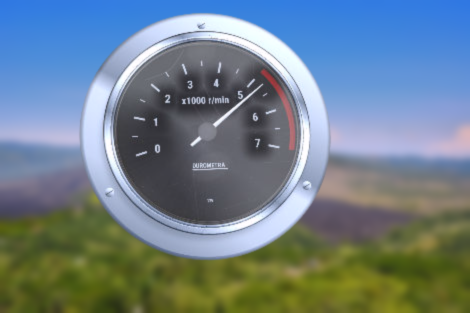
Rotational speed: rpm 5250
